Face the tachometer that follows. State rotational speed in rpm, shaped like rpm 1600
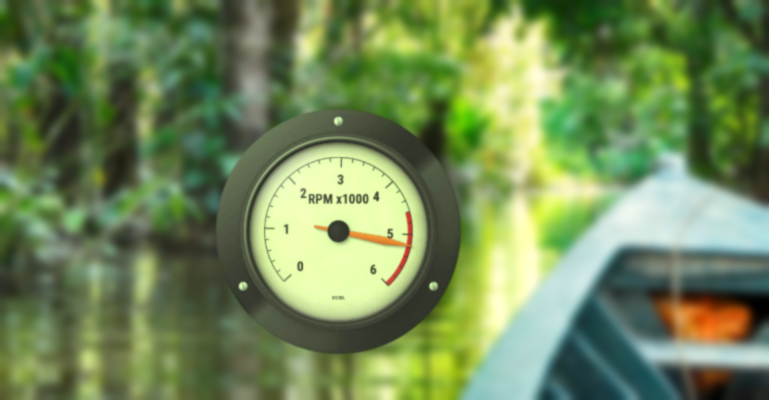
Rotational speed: rpm 5200
